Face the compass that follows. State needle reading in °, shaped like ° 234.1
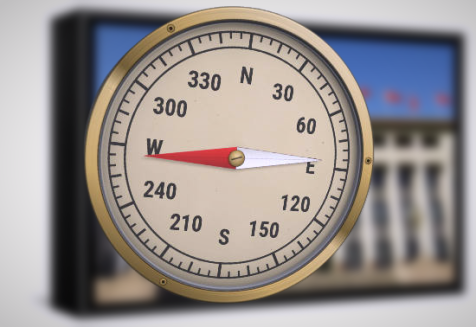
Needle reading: ° 265
